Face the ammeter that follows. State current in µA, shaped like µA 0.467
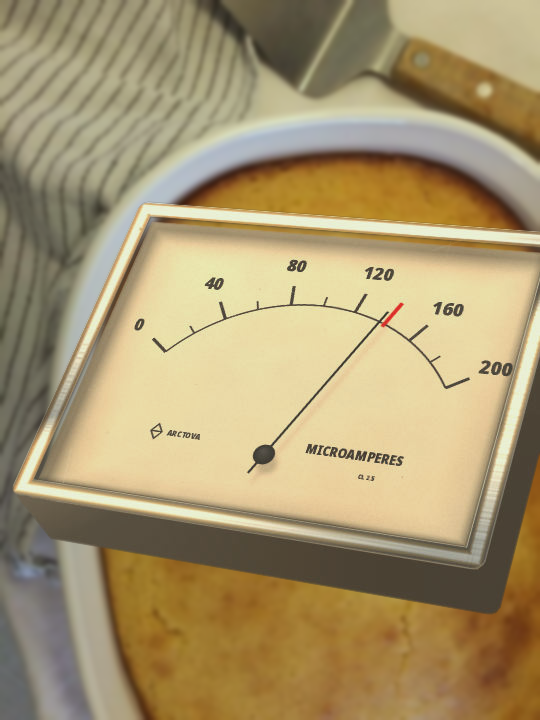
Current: µA 140
